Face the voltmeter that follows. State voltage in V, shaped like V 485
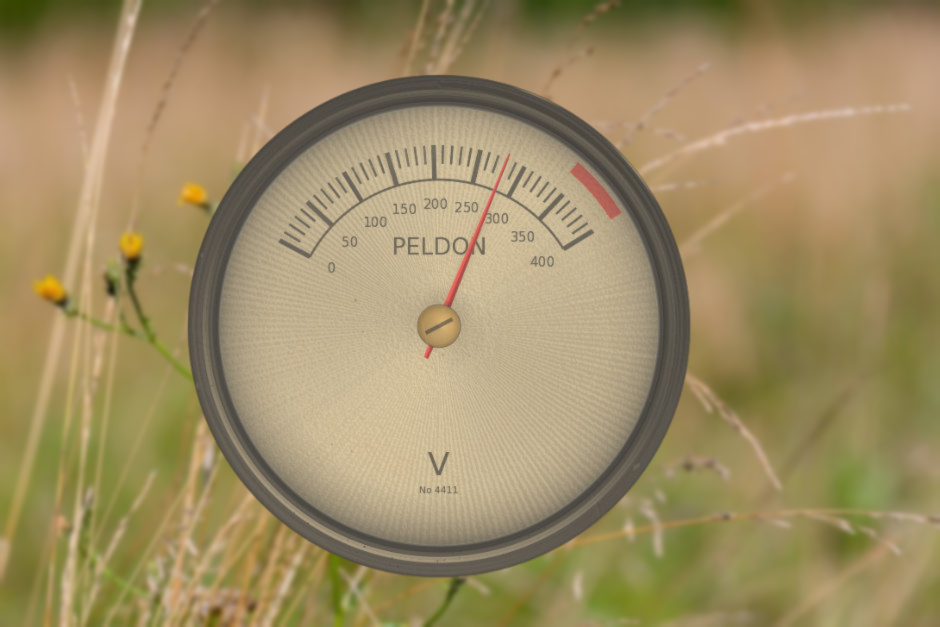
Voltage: V 280
